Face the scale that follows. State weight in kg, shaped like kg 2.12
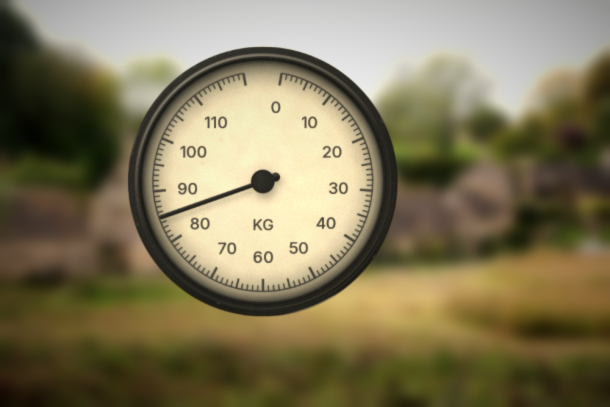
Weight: kg 85
